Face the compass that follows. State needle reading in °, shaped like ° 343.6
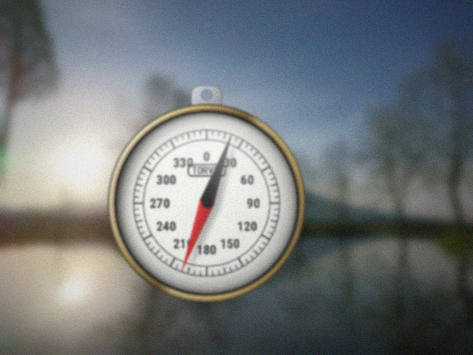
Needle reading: ° 200
